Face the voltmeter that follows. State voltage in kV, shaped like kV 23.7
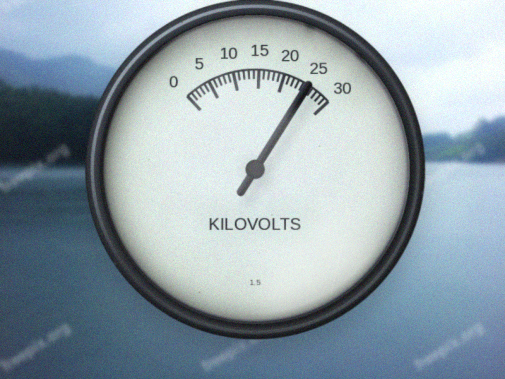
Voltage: kV 25
